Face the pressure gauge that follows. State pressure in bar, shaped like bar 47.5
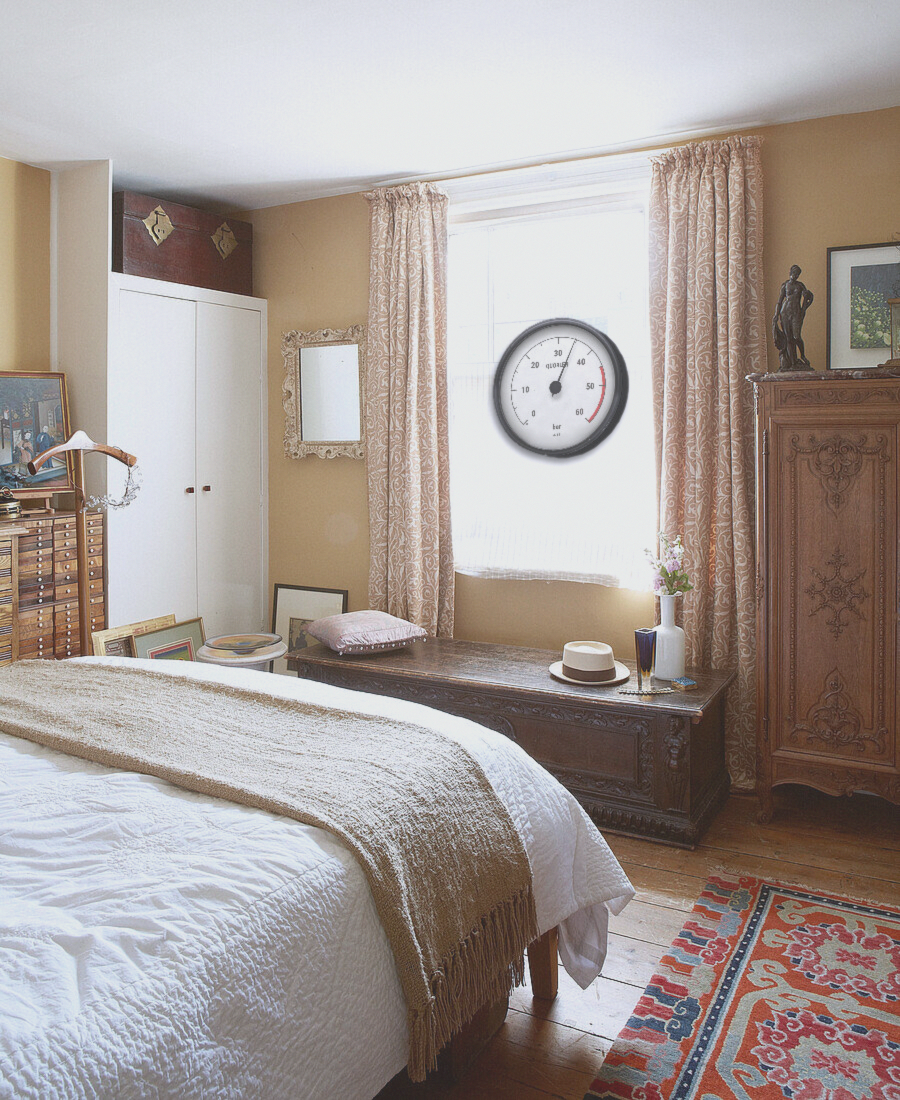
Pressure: bar 35
